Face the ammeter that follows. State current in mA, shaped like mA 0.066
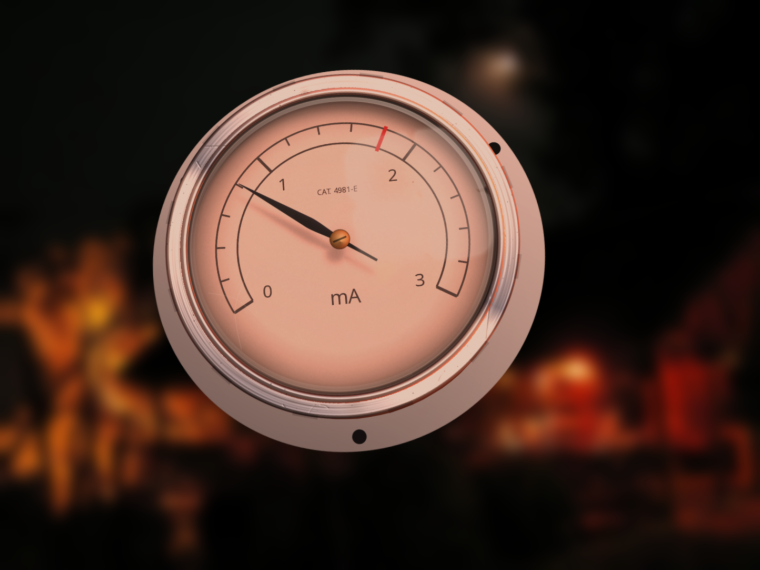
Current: mA 0.8
